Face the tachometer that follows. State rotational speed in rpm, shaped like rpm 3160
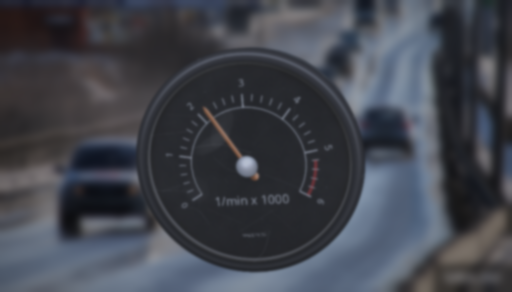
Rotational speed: rpm 2200
